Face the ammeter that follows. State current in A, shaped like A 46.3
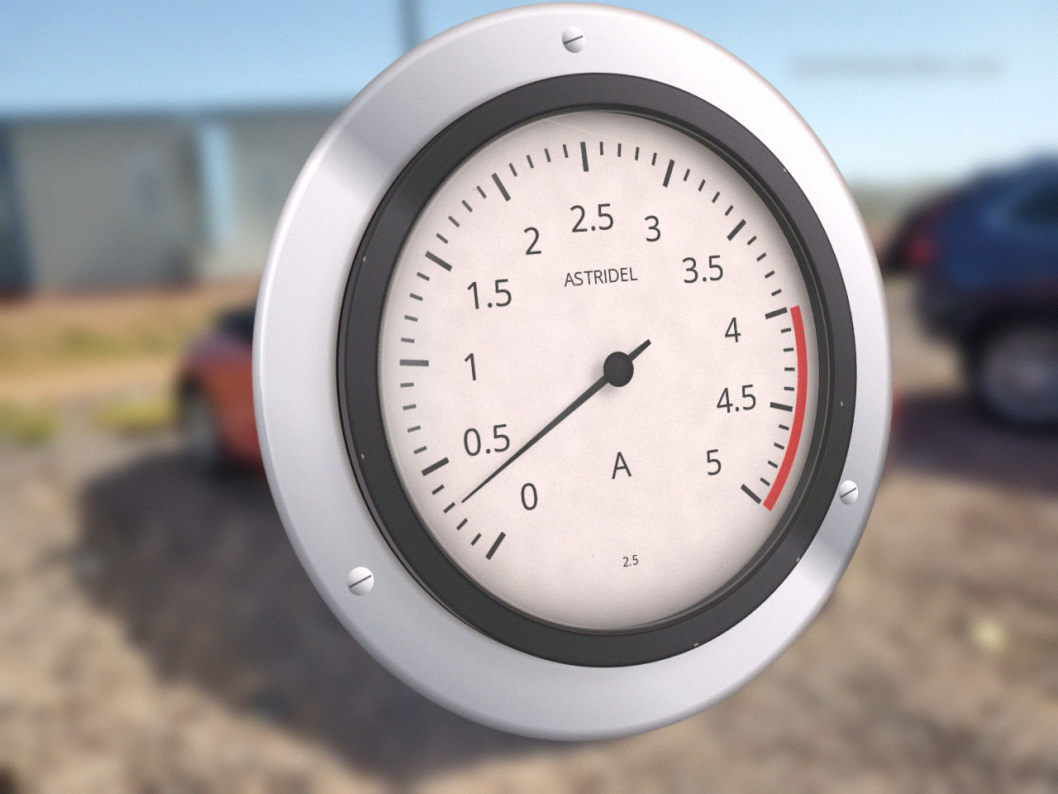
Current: A 0.3
